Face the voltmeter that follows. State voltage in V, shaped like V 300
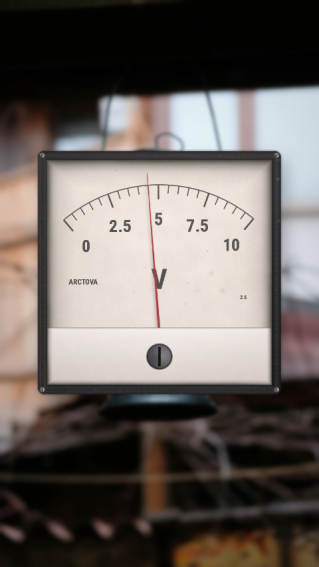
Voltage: V 4.5
